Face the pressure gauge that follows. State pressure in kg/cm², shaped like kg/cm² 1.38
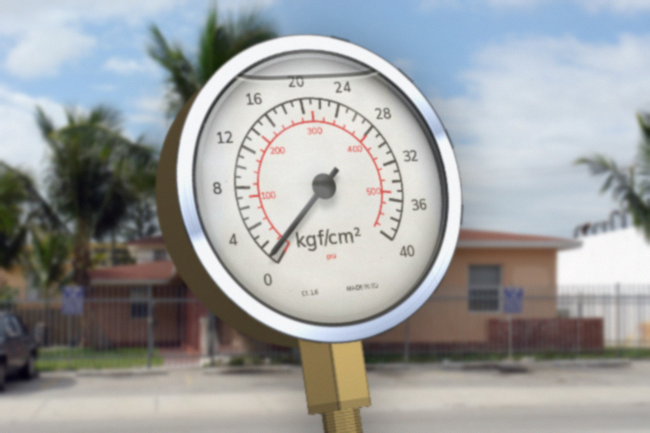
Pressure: kg/cm² 1
